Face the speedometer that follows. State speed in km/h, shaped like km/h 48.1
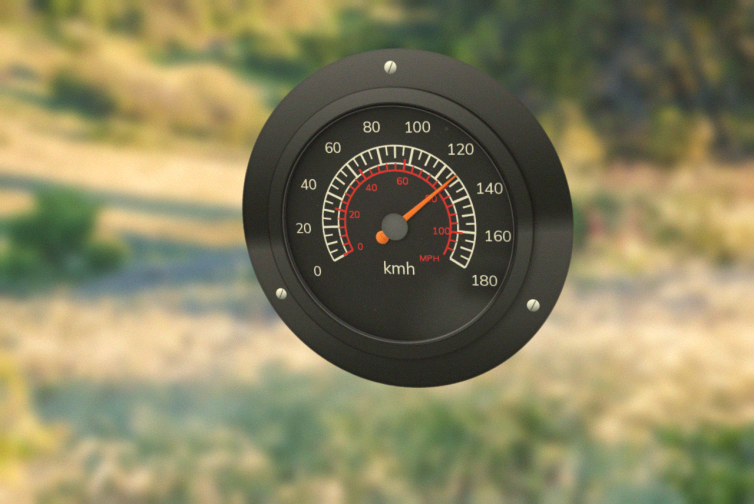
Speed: km/h 127.5
